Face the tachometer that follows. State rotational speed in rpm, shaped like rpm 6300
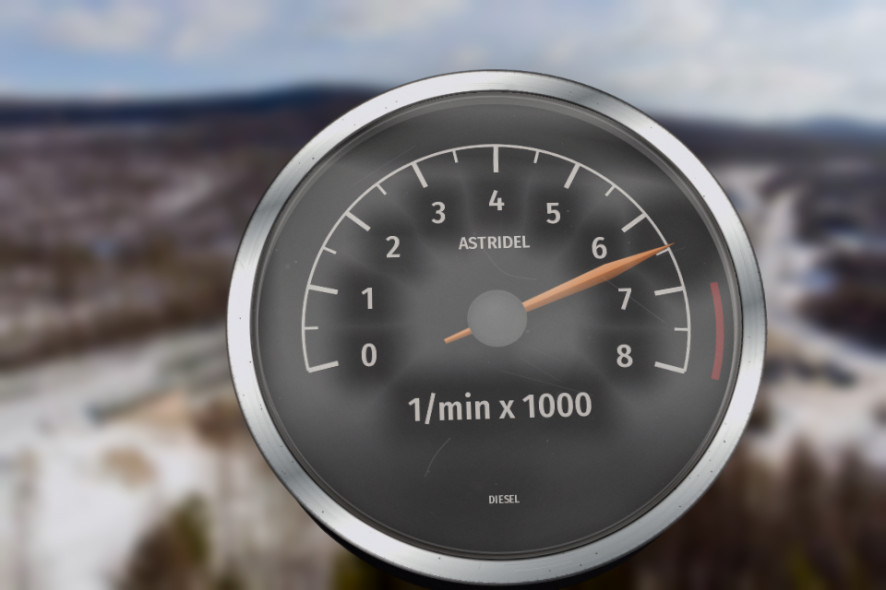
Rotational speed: rpm 6500
